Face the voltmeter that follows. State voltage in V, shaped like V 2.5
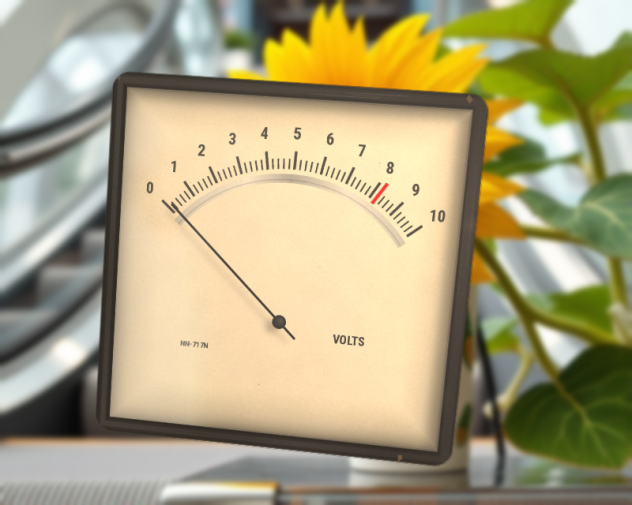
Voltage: V 0.2
